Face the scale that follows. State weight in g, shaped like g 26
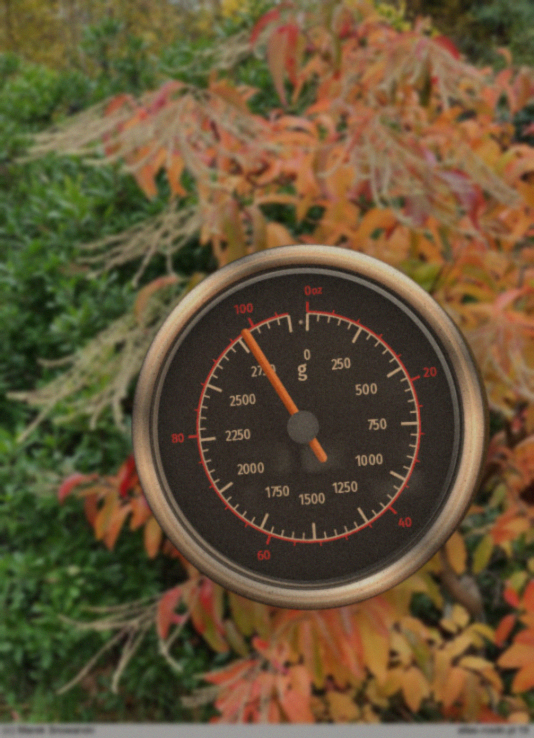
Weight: g 2800
